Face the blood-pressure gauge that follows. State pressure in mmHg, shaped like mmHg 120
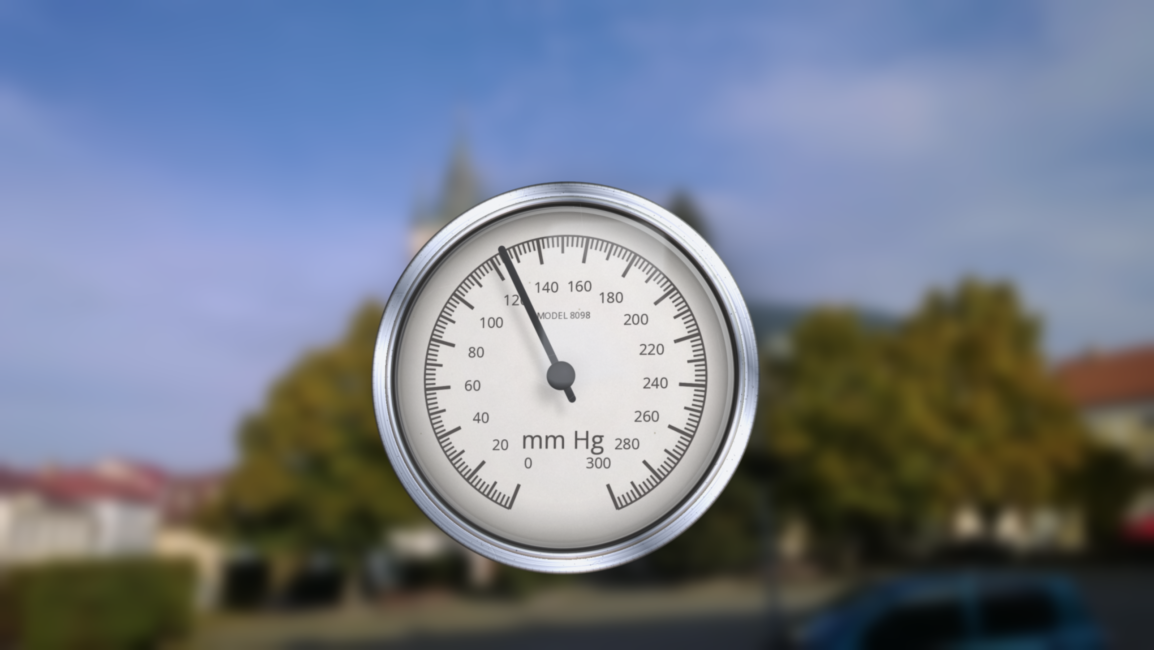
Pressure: mmHg 126
